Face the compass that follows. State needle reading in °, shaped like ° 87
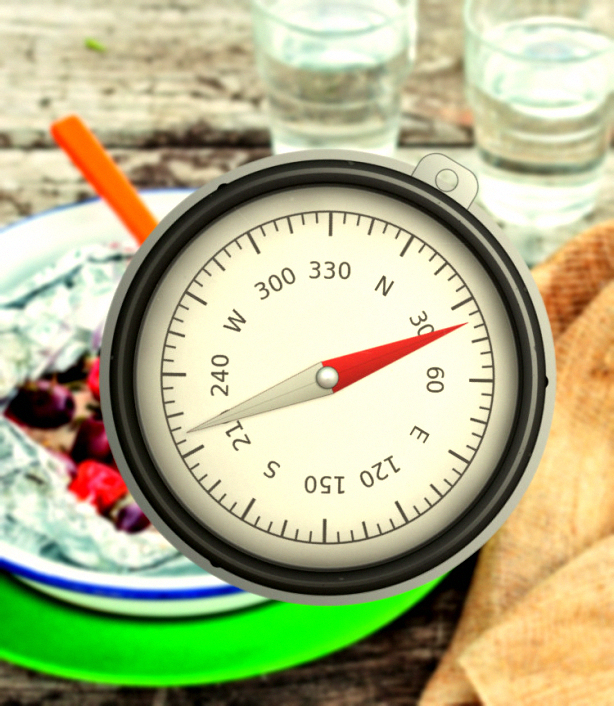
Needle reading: ° 37.5
